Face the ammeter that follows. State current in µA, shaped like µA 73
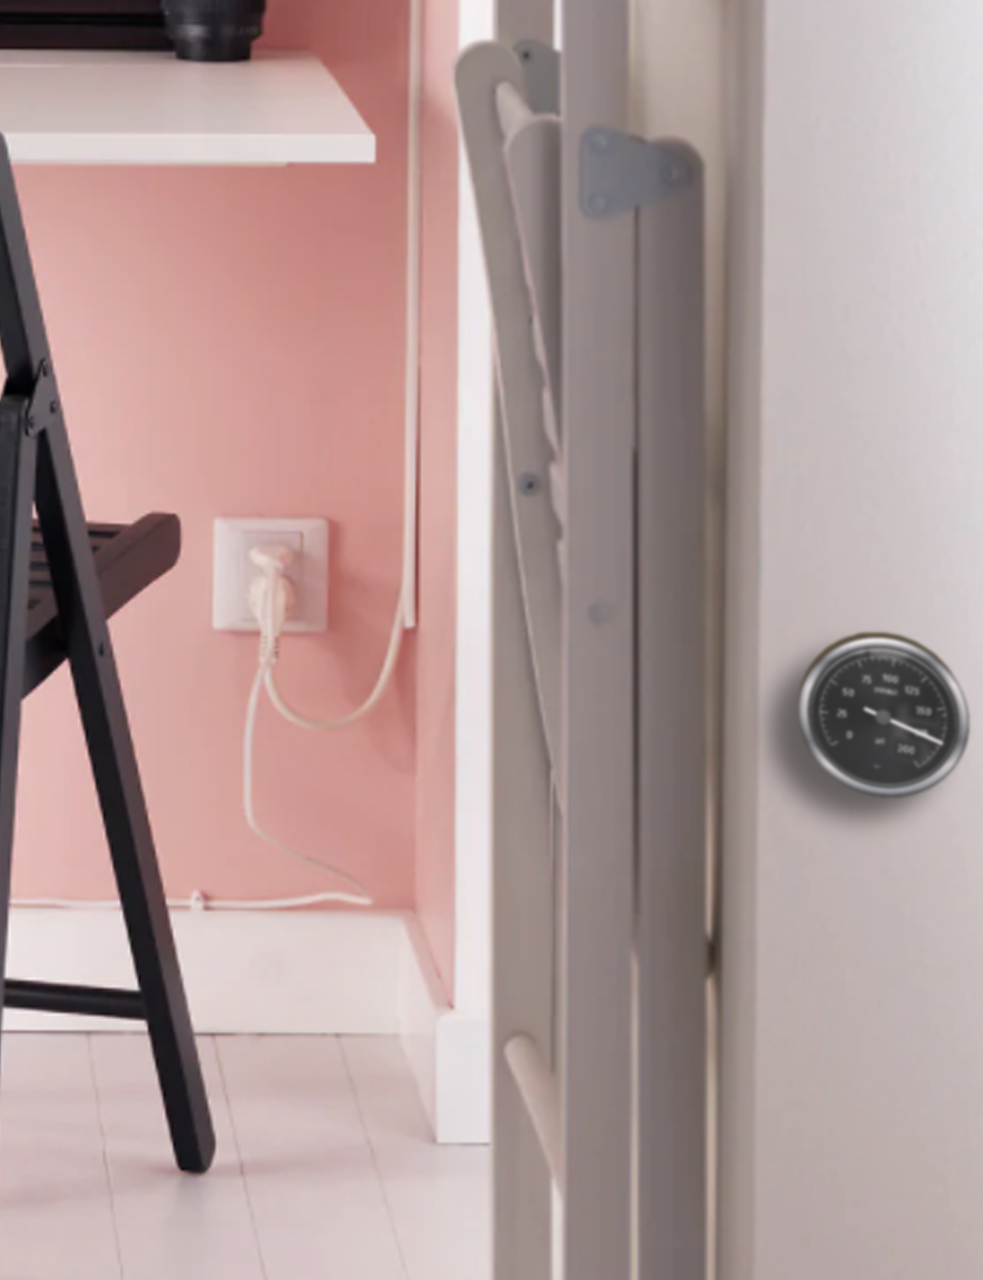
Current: µA 175
